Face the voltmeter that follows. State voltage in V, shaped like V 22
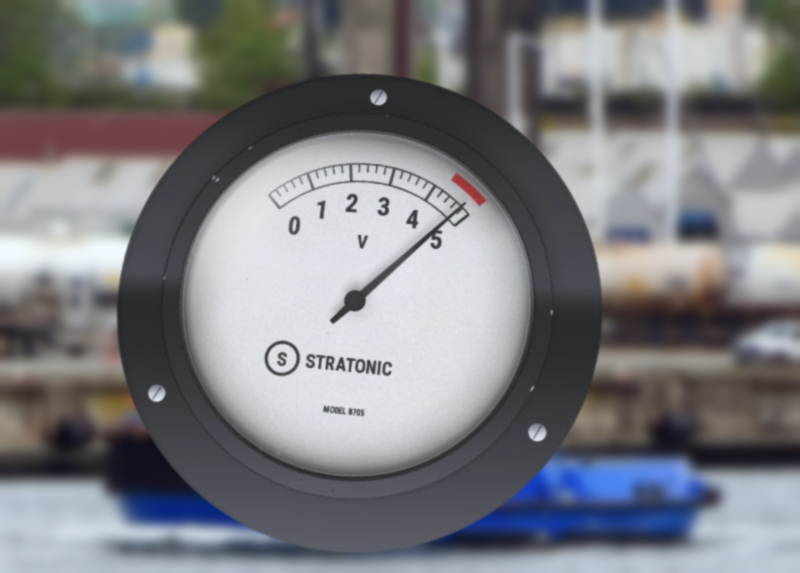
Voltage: V 4.8
